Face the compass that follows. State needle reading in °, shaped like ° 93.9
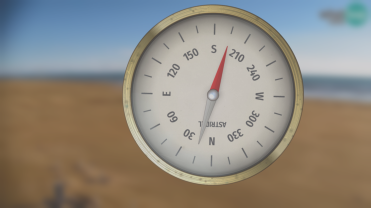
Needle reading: ° 195
